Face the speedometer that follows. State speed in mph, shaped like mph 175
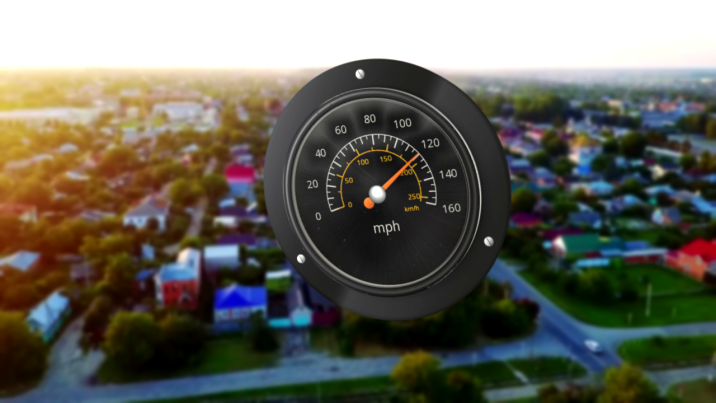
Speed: mph 120
